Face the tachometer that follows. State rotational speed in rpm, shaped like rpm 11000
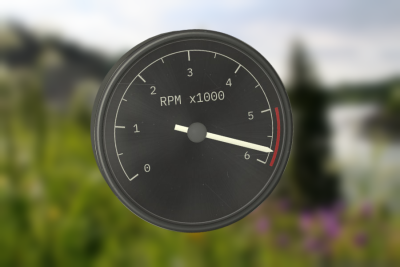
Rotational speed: rpm 5750
